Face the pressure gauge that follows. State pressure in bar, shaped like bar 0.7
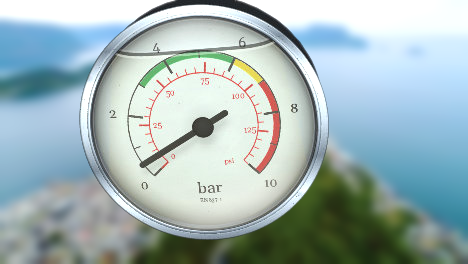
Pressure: bar 0.5
